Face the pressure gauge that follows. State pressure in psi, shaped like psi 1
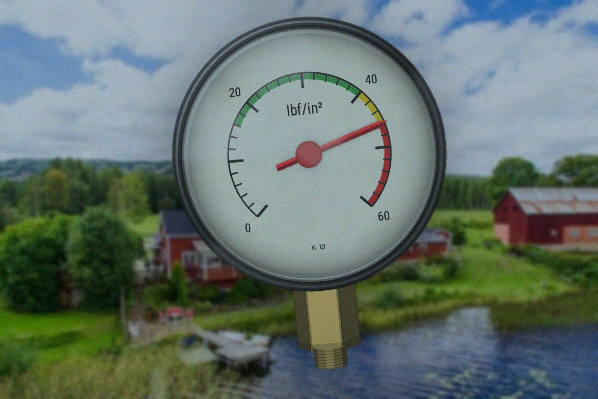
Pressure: psi 46
